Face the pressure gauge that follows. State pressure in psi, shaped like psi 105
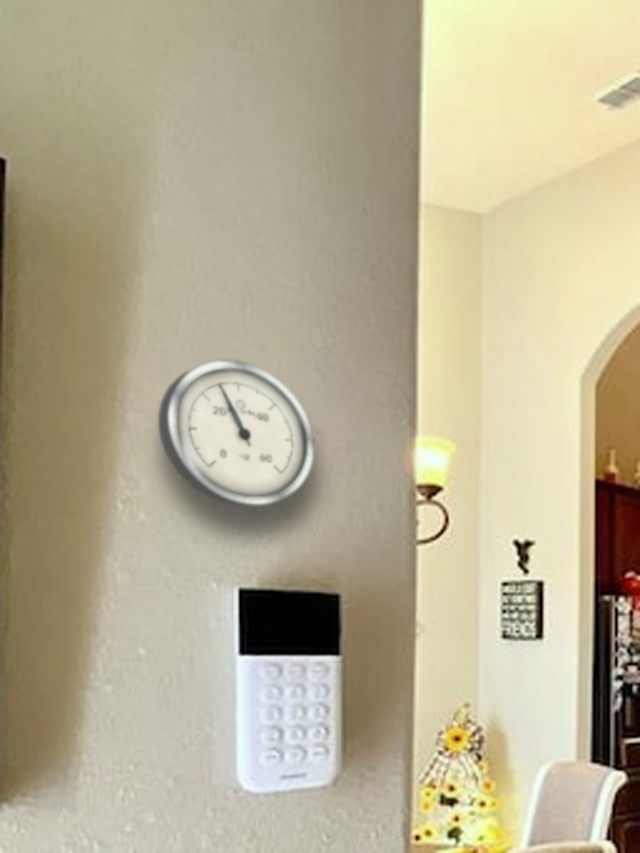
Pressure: psi 25
